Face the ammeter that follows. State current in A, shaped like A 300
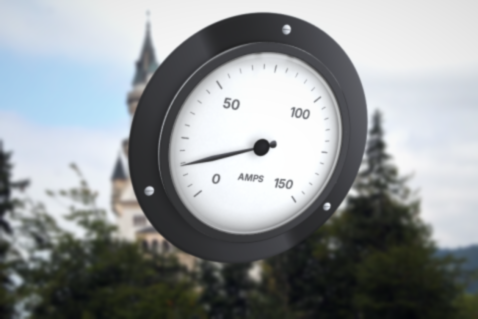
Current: A 15
